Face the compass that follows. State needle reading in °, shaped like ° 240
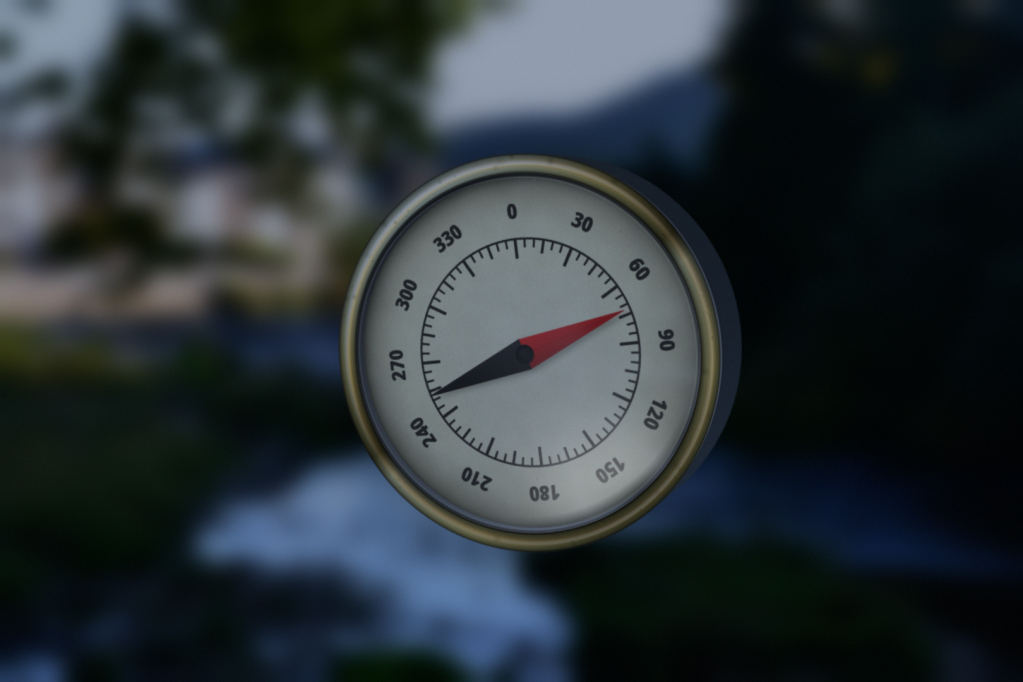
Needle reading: ° 72.5
